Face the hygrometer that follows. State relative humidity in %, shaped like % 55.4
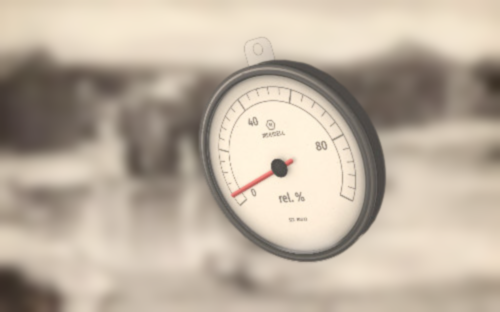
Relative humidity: % 4
